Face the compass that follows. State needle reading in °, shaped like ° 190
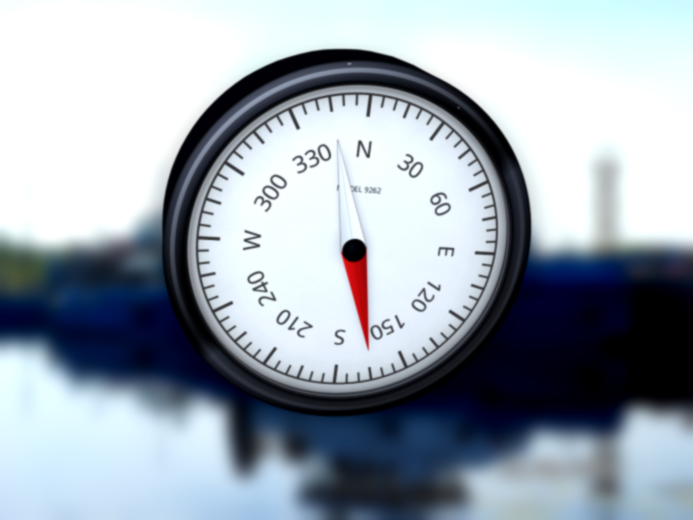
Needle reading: ° 165
